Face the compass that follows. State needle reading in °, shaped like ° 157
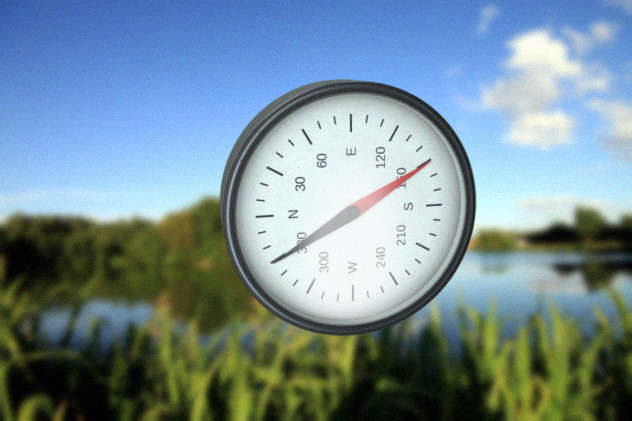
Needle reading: ° 150
